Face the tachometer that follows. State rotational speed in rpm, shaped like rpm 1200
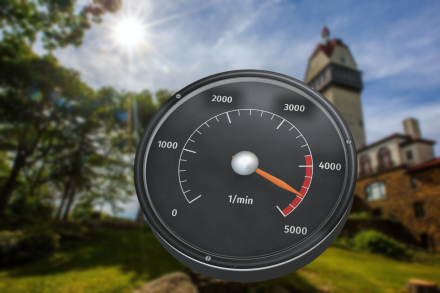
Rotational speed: rpm 4600
